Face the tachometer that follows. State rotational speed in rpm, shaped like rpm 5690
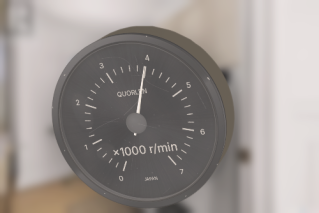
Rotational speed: rpm 4000
